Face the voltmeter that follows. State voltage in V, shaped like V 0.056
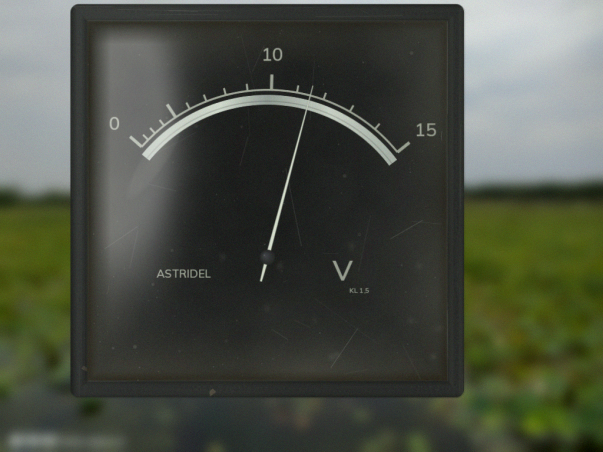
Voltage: V 11.5
